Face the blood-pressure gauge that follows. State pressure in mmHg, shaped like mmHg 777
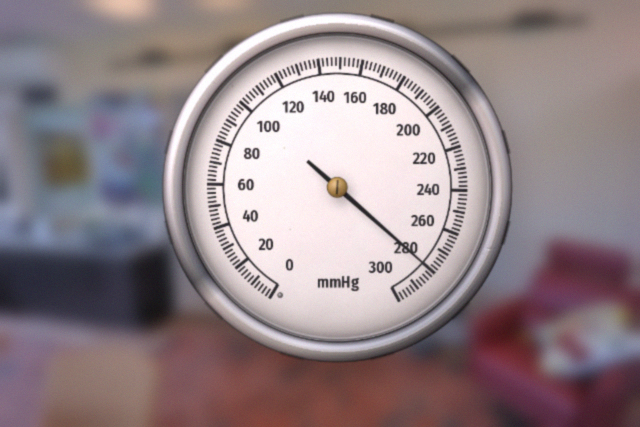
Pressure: mmHg 280
